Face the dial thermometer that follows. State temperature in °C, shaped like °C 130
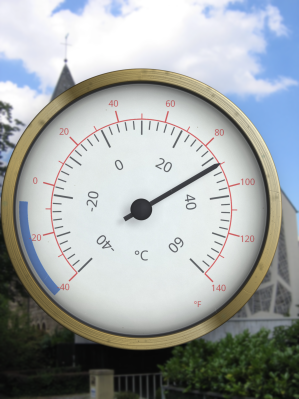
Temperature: °C 32
